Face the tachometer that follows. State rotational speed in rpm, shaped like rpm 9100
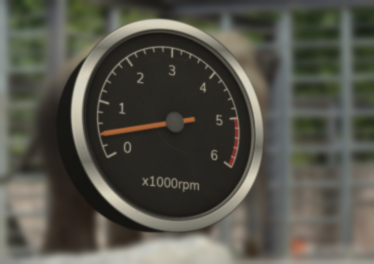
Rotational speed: rpm 400
